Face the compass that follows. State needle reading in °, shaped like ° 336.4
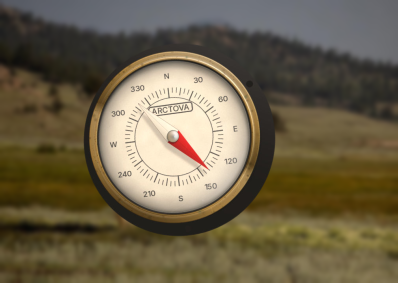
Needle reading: ° 140
